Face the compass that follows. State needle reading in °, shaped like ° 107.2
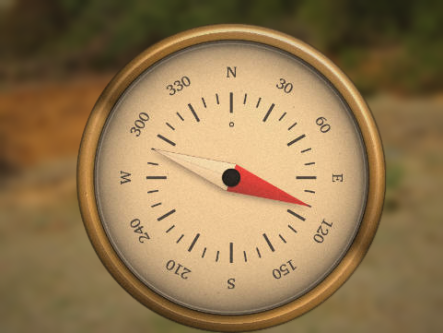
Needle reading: ° 110
